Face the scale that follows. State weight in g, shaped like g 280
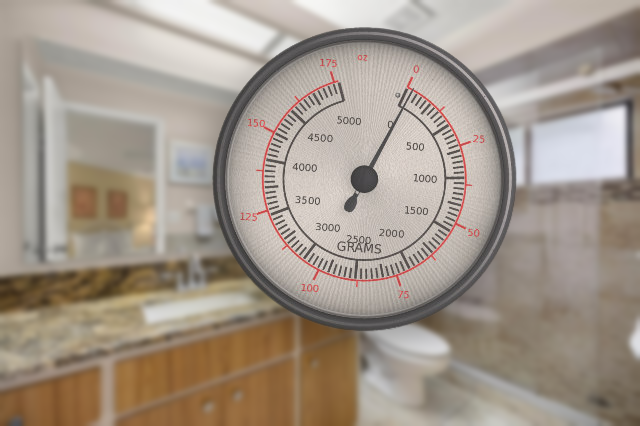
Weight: g 50
